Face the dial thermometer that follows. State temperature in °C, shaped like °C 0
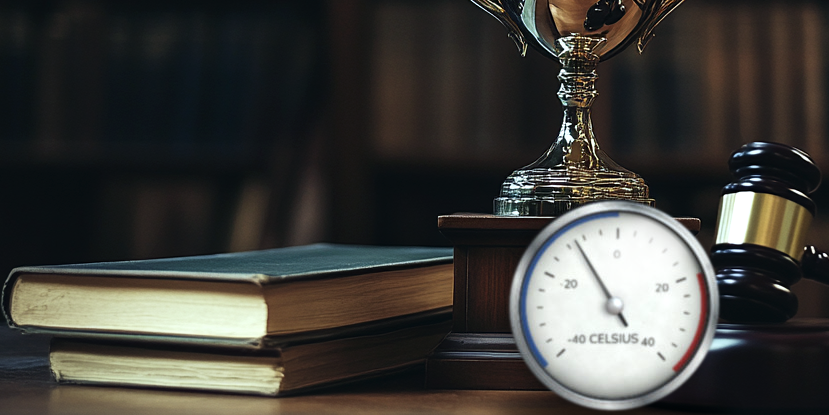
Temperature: °C -10
